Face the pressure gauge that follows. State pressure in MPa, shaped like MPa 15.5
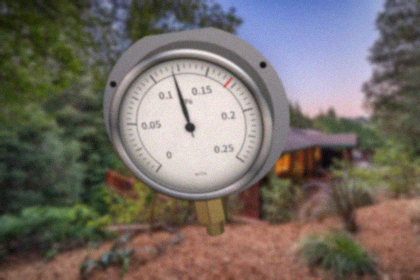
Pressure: MPa 0.12
